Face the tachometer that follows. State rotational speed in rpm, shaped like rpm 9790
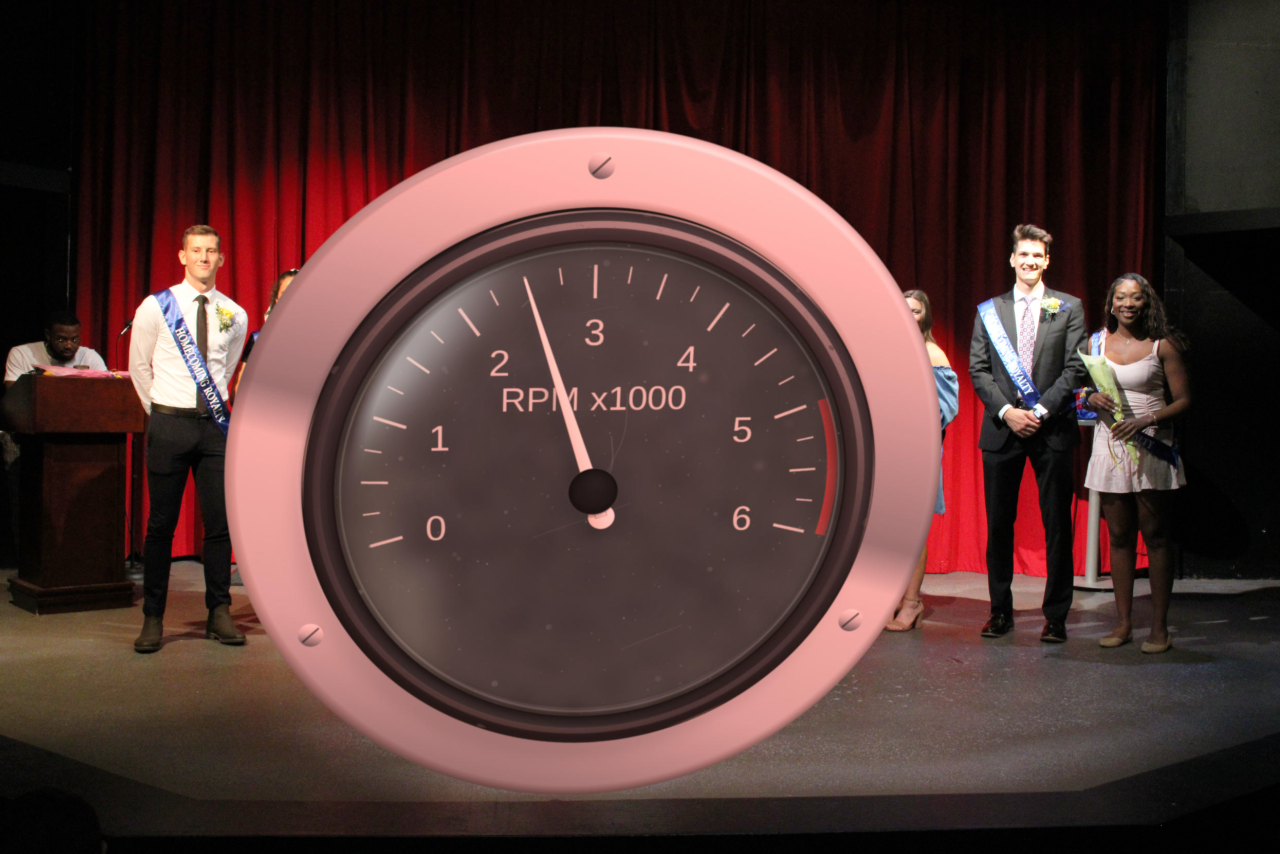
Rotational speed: rpm 2500
